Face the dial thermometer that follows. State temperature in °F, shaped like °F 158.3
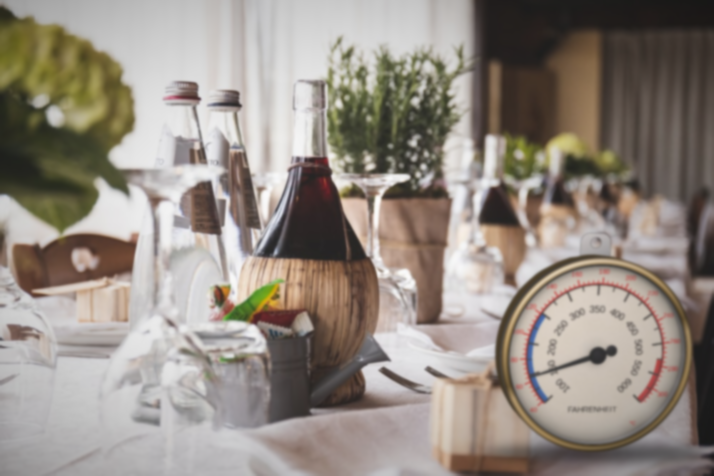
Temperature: °F 150
